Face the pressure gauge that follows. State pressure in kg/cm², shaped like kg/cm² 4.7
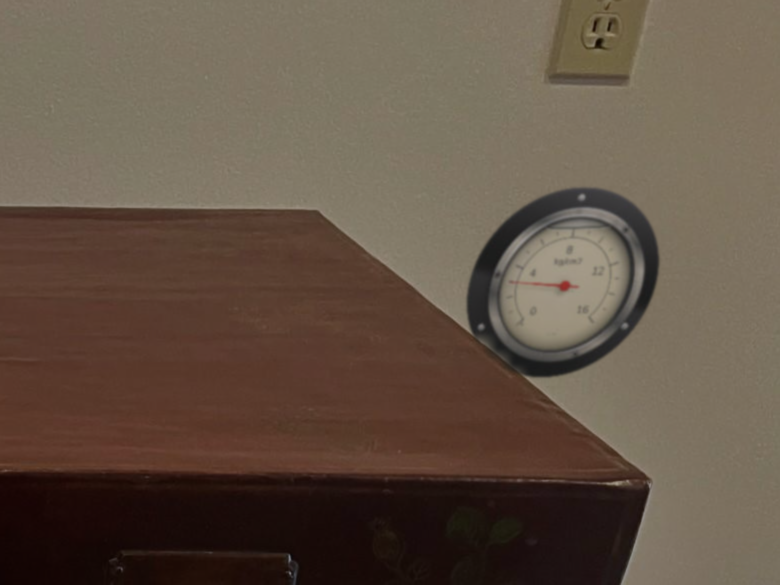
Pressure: kg/cm² 3
